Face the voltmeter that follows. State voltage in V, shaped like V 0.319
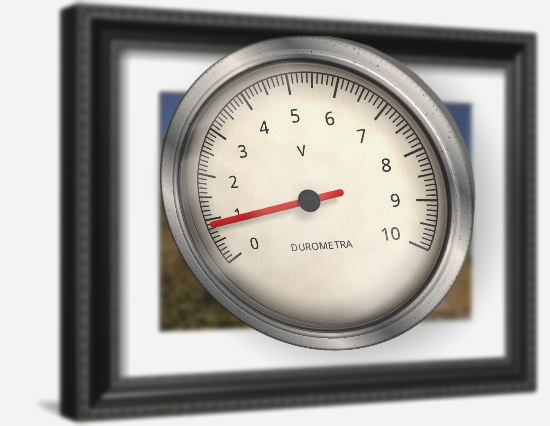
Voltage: V 0.9
